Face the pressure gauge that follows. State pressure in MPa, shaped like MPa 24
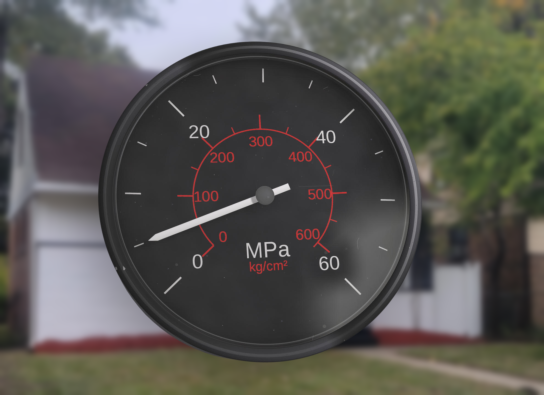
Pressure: MPa 5
